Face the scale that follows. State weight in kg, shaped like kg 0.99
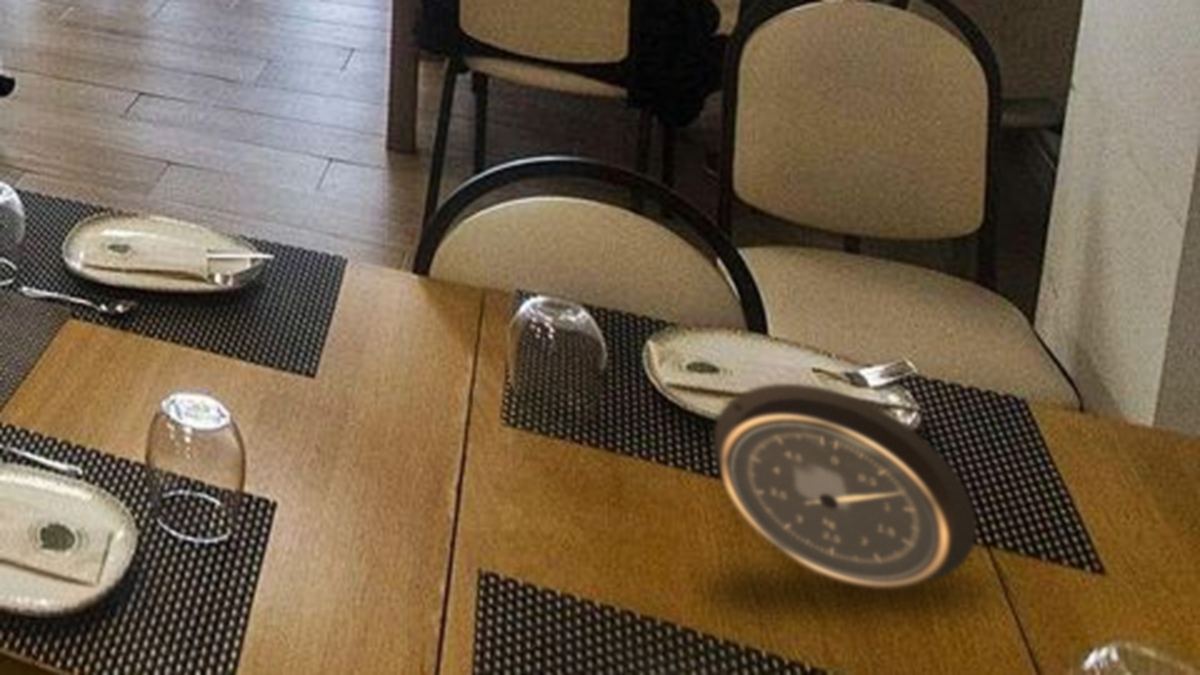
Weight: kg 0.75
